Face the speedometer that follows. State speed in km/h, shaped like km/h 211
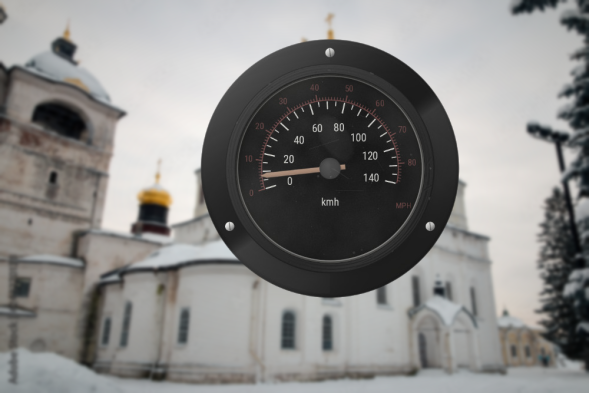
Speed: km/h 7.5
